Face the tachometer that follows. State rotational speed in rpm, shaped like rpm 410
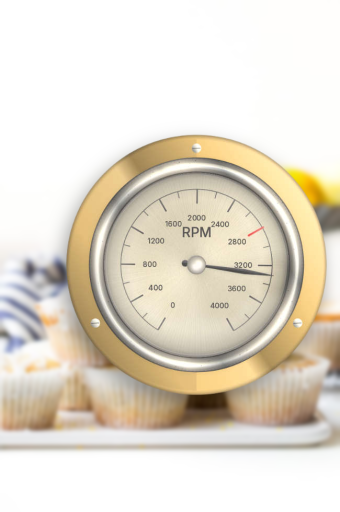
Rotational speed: rpm 3300
